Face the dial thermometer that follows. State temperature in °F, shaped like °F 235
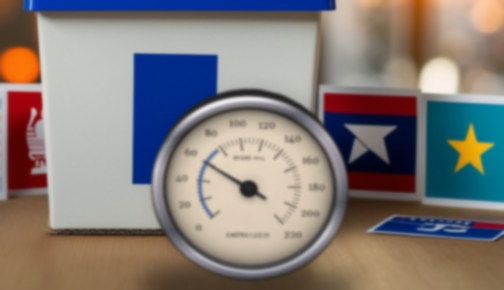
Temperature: °F 60
